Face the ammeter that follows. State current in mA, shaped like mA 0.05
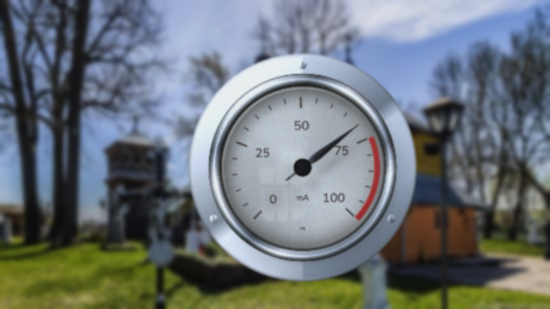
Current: mA 70
